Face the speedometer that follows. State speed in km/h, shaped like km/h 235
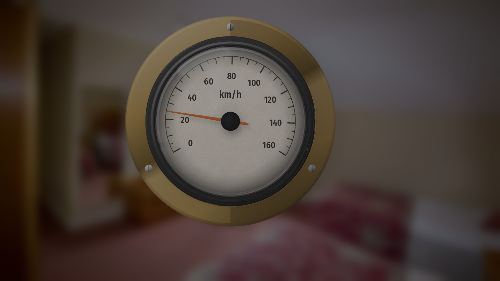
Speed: km/h 25
